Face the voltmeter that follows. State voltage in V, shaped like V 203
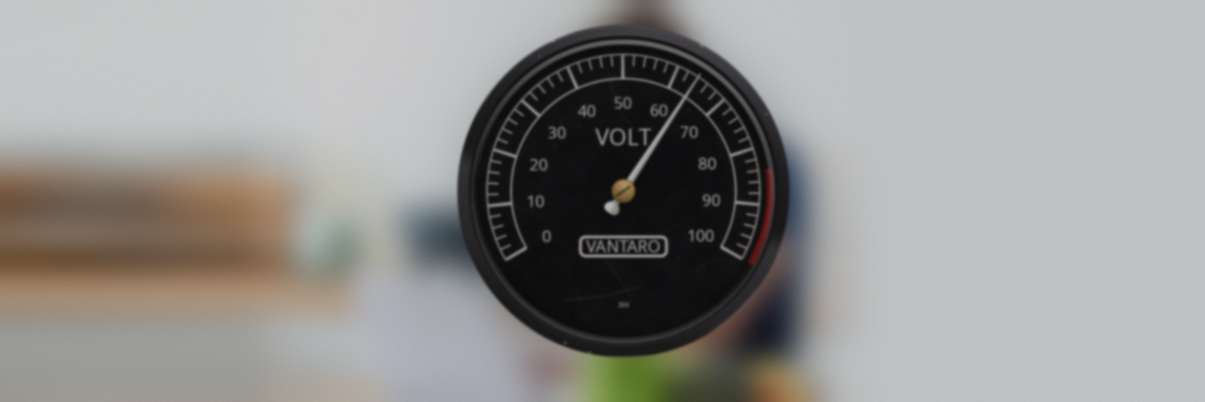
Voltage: V 64
